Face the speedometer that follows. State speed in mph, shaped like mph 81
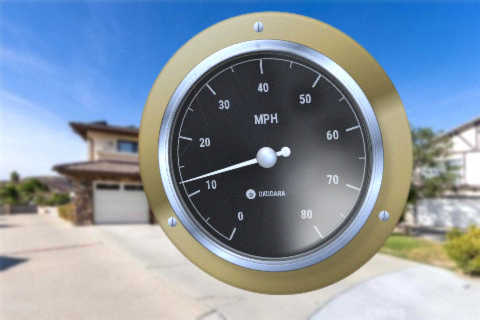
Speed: mph 12.5
